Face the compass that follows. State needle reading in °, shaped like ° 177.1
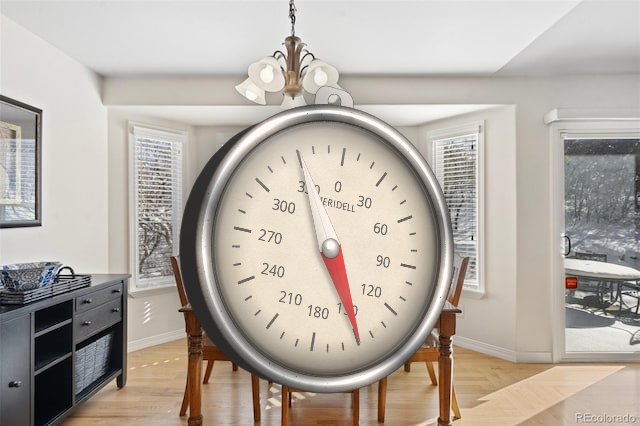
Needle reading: ° 150
